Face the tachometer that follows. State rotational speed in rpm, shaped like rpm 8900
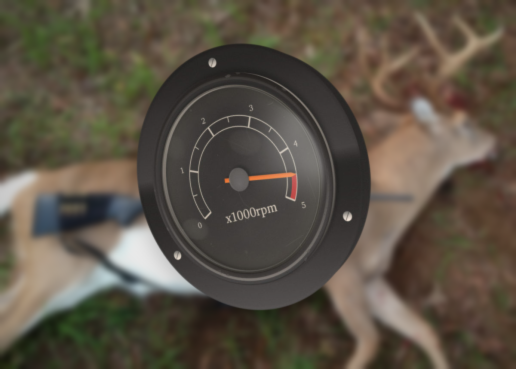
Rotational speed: rpm 4500
